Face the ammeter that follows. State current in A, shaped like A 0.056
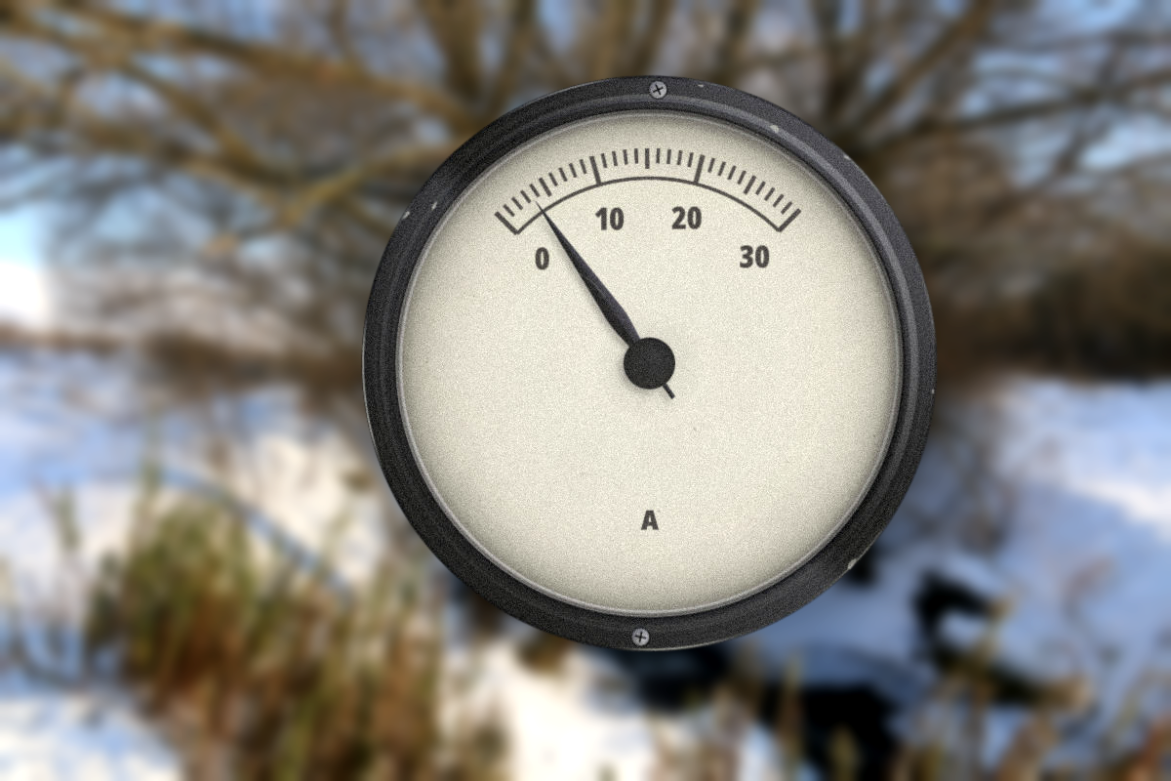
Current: A 3.5
